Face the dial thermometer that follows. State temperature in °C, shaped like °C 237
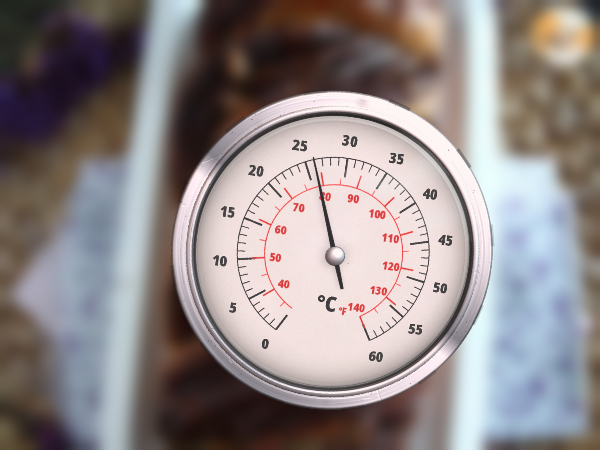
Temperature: °C 26
